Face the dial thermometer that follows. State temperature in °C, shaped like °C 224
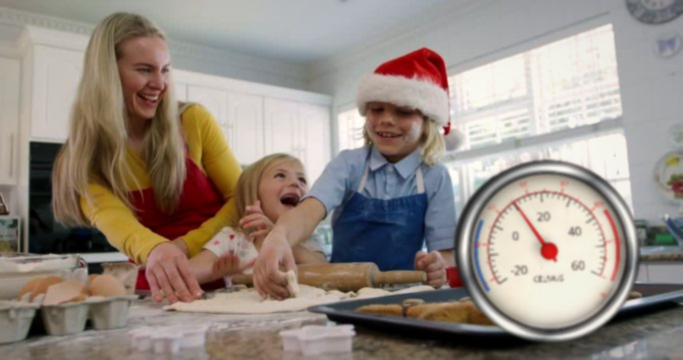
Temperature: °C 10
